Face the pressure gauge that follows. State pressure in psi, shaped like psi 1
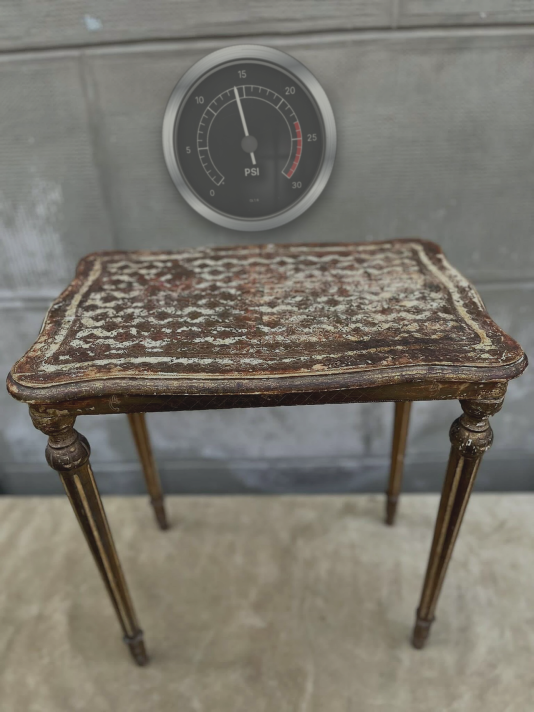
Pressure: psi 14
